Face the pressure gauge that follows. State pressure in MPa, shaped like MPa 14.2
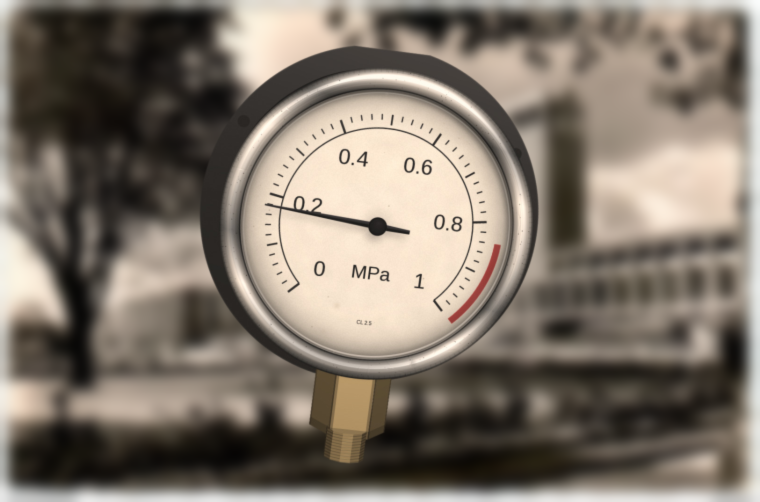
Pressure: MPa 0.18
